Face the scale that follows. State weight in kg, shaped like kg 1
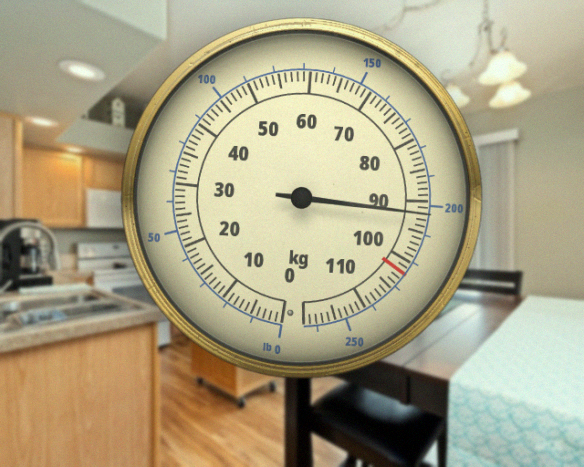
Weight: kg 92
